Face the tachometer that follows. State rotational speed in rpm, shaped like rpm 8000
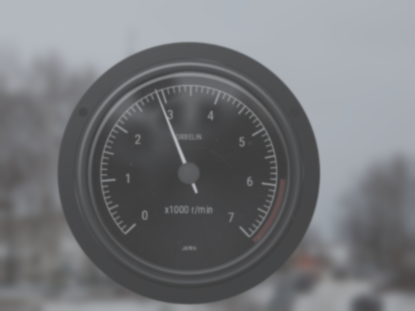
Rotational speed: rpm 2900
